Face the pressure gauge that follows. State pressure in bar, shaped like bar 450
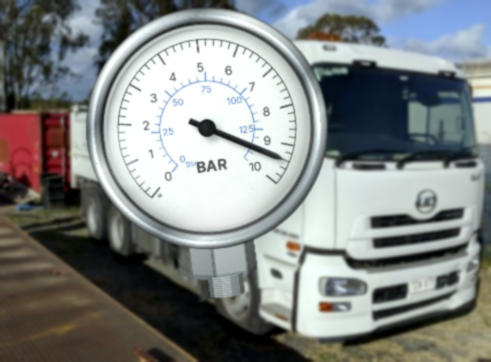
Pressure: bar 9.4
